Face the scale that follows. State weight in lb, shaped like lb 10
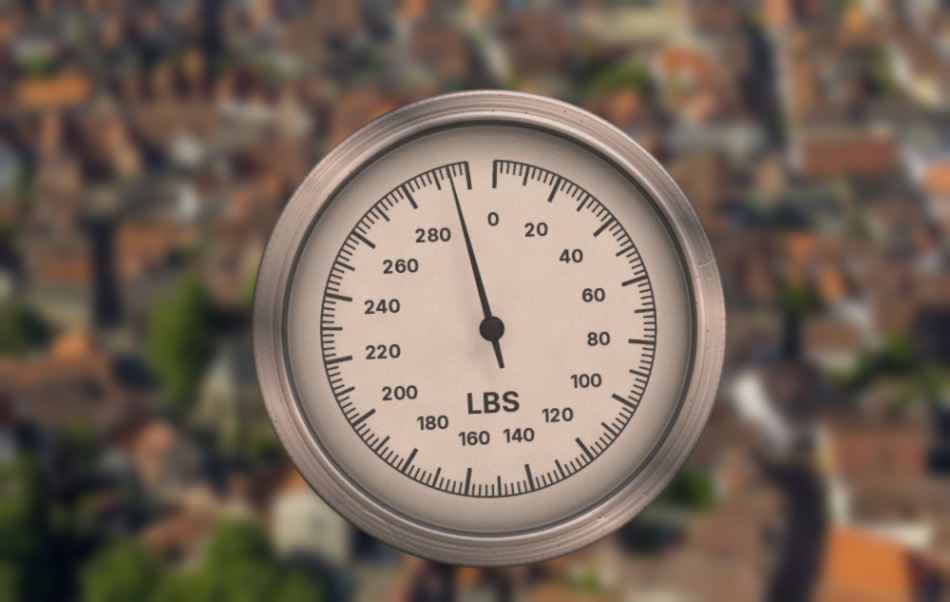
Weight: lb 294
